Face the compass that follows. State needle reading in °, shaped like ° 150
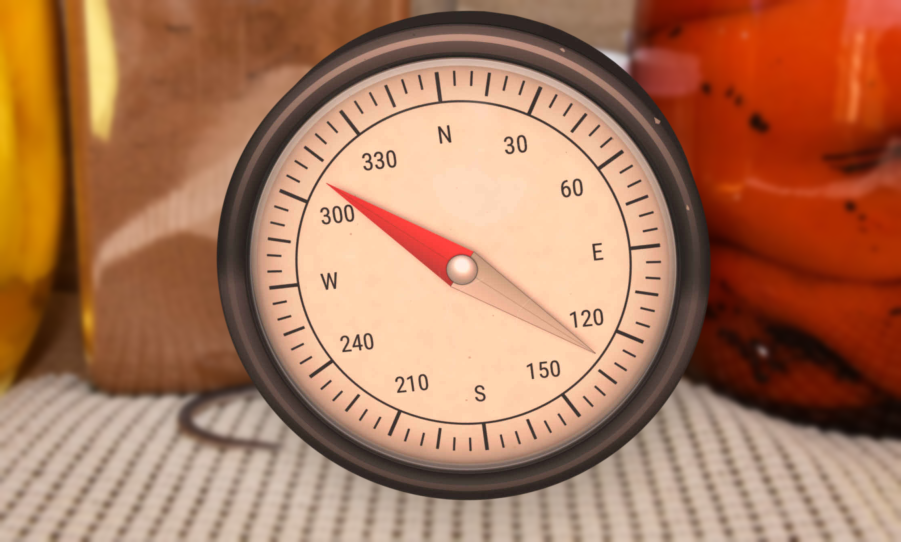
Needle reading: ° 310
